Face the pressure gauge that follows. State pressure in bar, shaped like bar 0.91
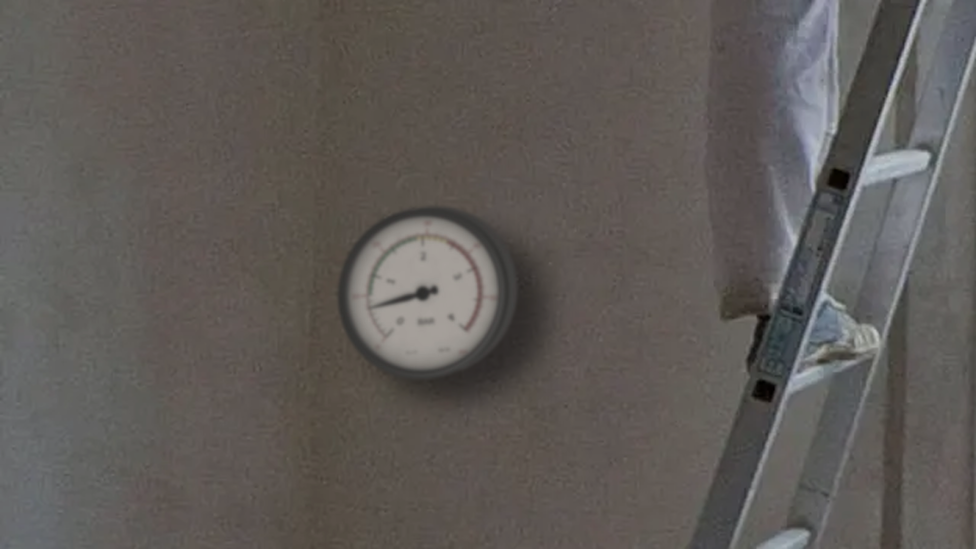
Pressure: bar 0.5
